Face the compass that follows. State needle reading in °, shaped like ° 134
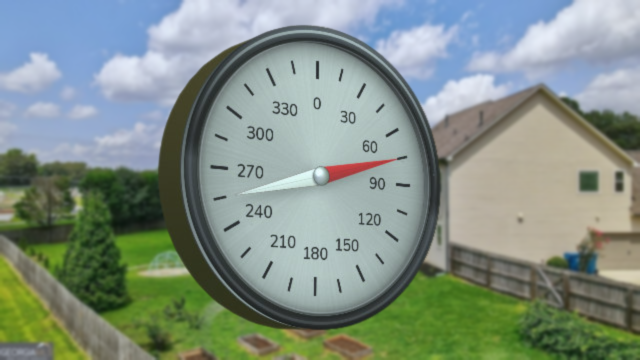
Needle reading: ° 75
